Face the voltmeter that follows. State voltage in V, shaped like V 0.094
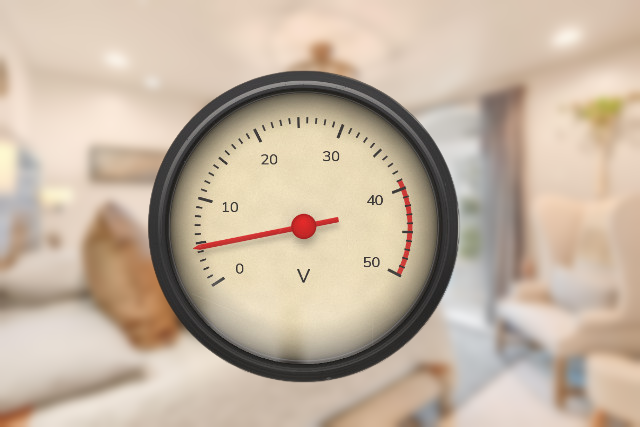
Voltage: V 4.5
